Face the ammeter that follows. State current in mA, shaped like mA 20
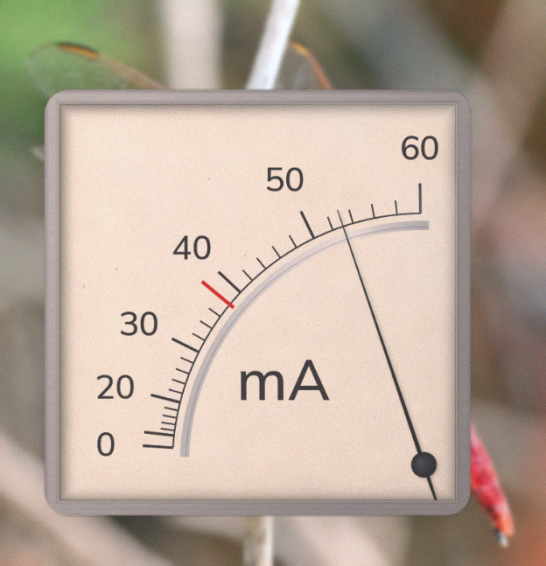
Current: mA 53
